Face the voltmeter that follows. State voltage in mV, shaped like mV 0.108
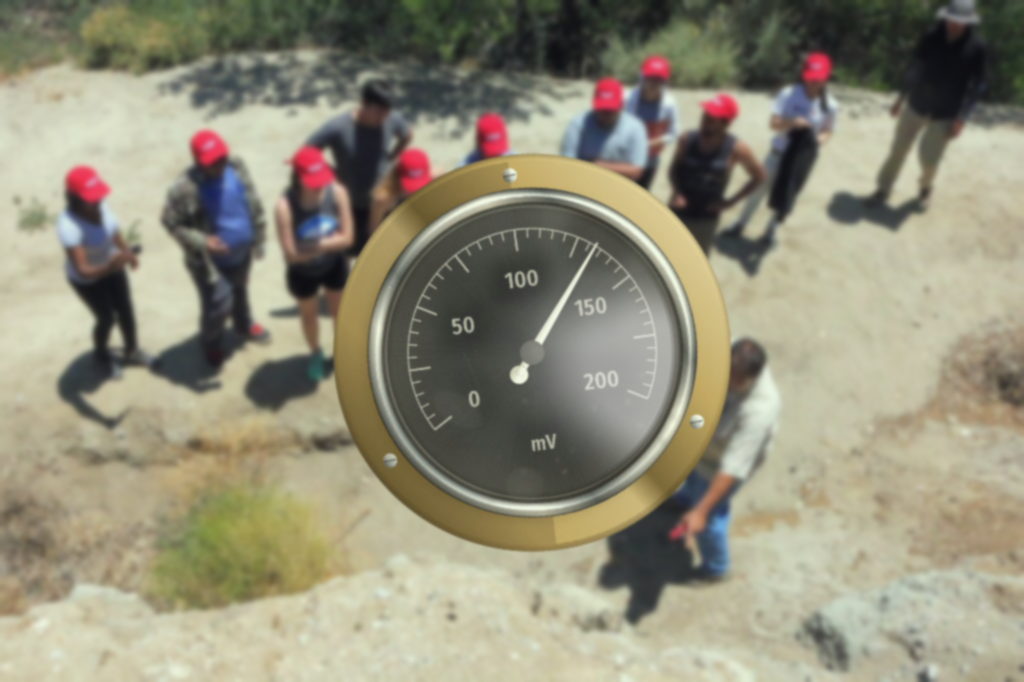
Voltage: mV 132.5
